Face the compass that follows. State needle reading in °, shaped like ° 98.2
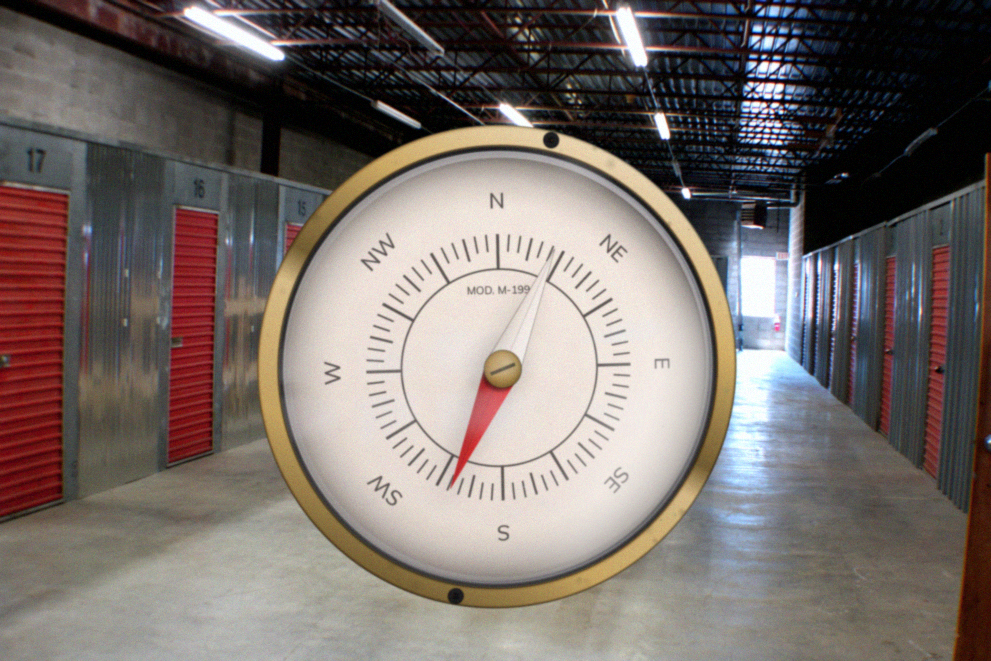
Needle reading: ° 205
